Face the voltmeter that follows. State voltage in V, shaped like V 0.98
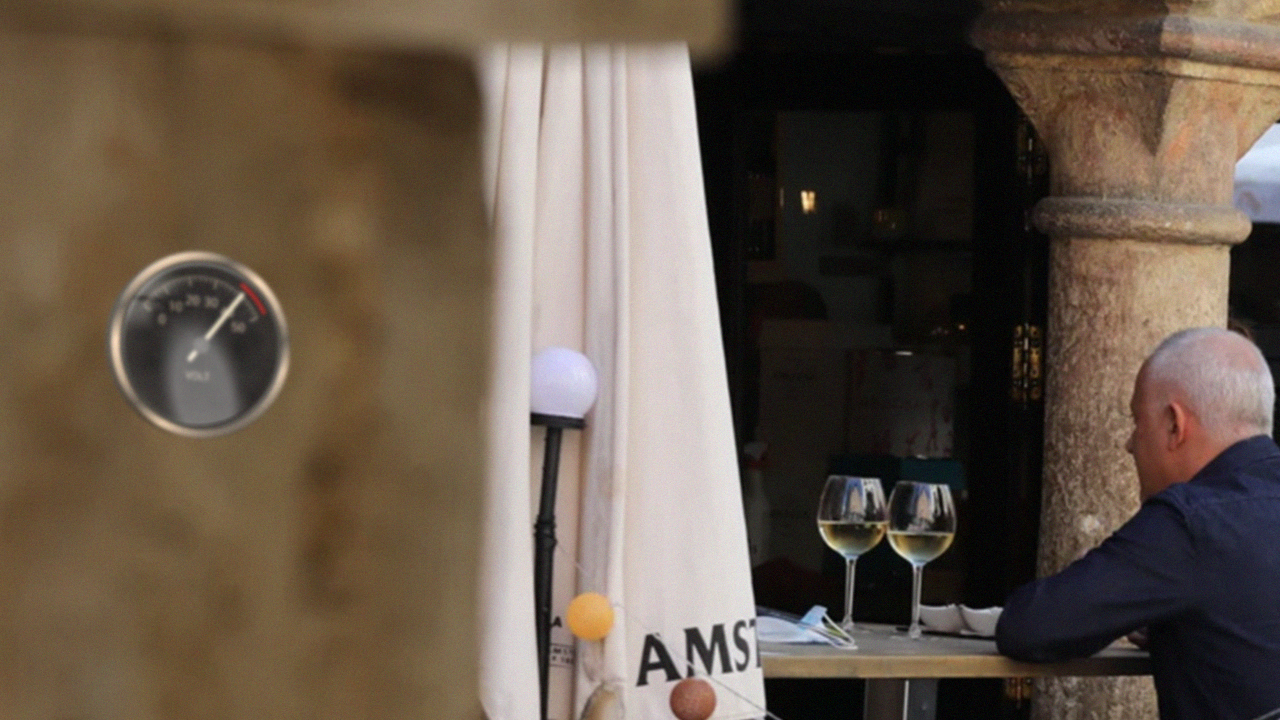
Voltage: V 40
